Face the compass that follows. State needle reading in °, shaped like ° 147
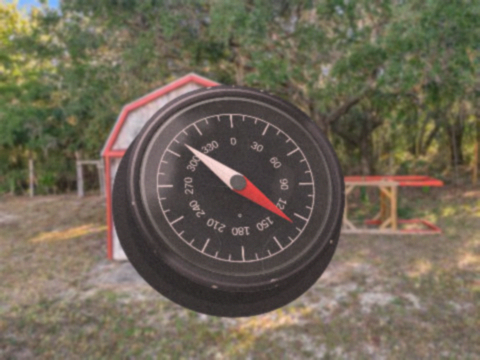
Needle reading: ° 130
